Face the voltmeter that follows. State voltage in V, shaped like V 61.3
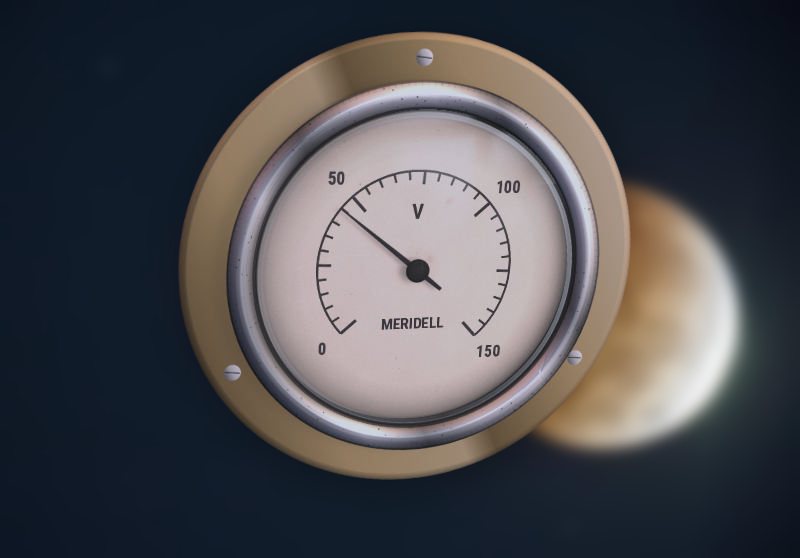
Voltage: V 45
